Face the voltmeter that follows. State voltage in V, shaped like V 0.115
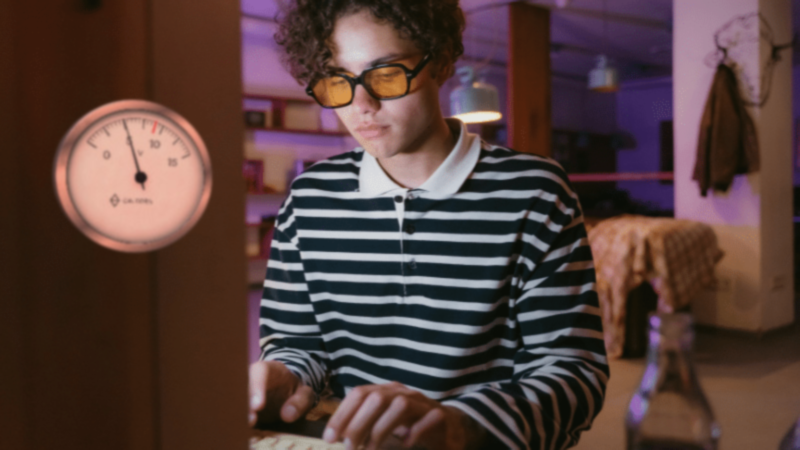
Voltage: V 5
